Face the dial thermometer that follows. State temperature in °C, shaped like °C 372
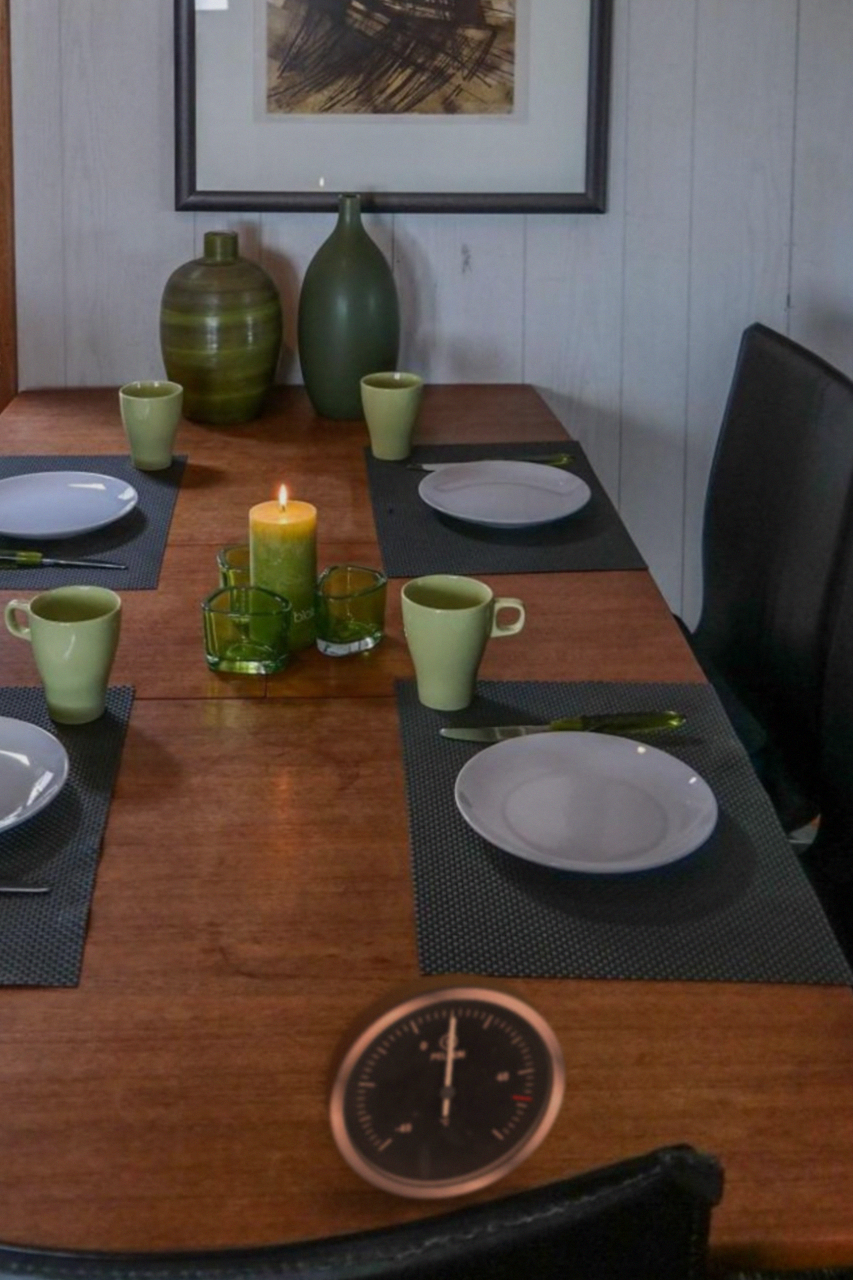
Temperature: °C 10
